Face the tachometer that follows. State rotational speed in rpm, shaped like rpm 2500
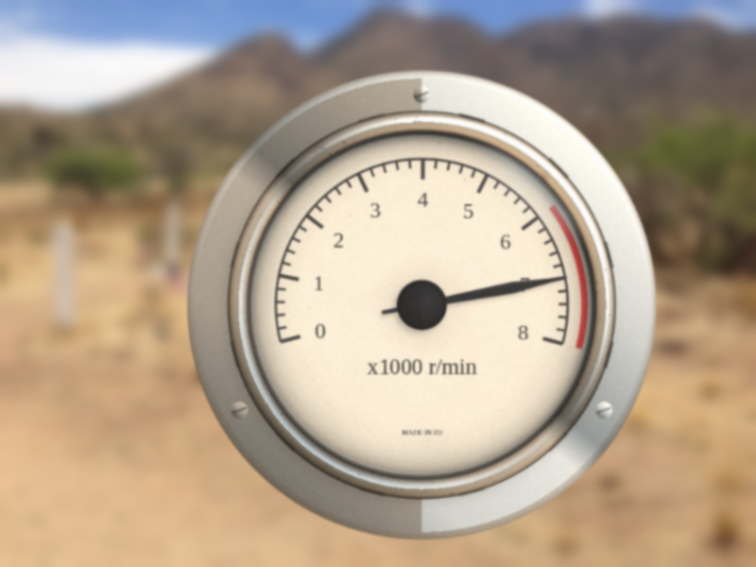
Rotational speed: rpm 7000
